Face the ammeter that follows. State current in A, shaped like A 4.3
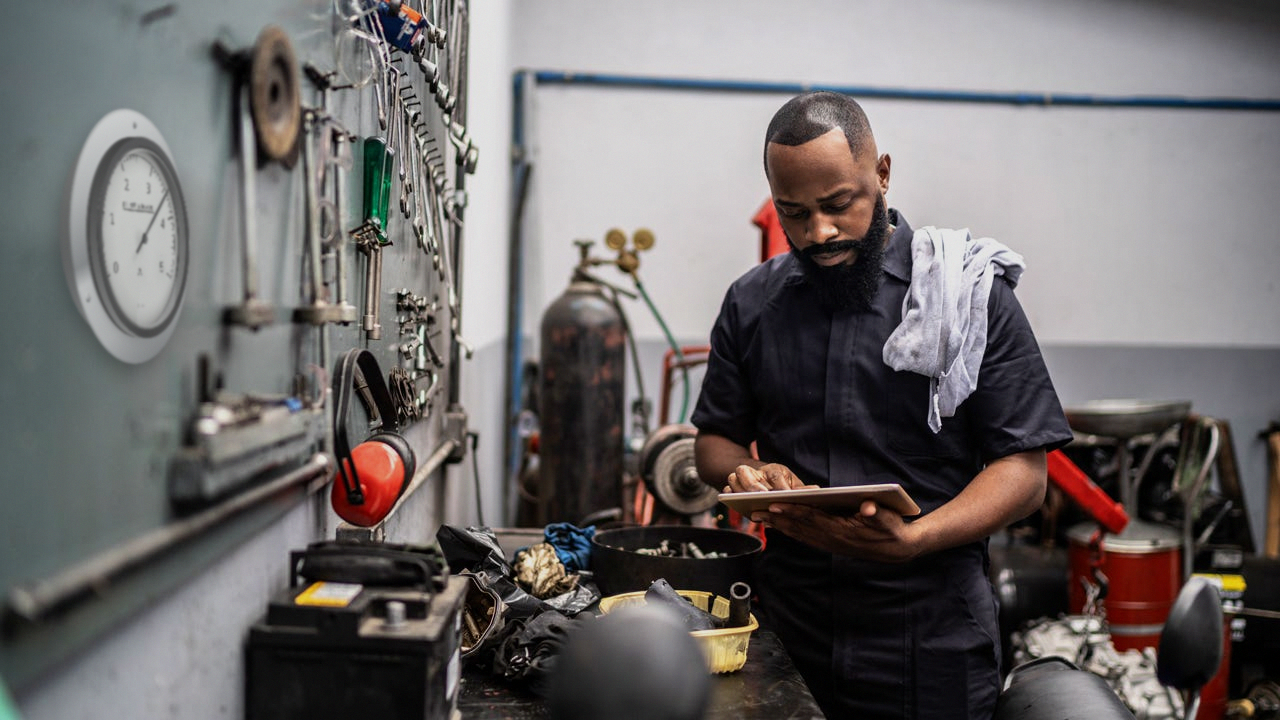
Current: A 3.5
